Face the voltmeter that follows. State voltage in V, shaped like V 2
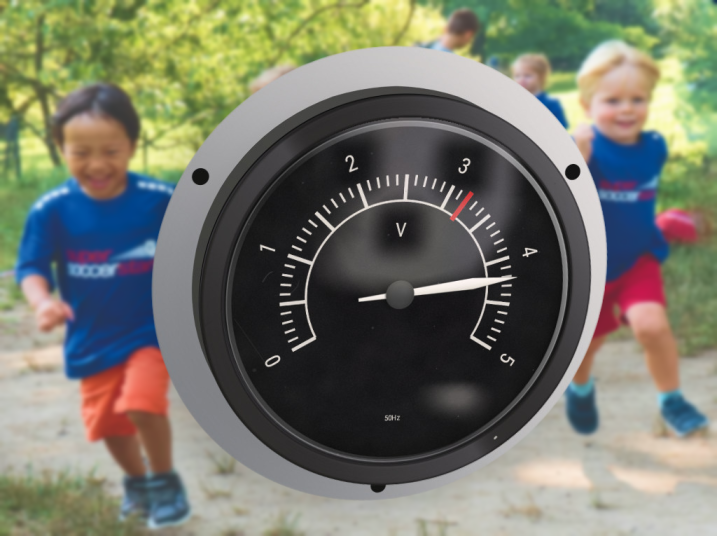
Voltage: V 4.2
